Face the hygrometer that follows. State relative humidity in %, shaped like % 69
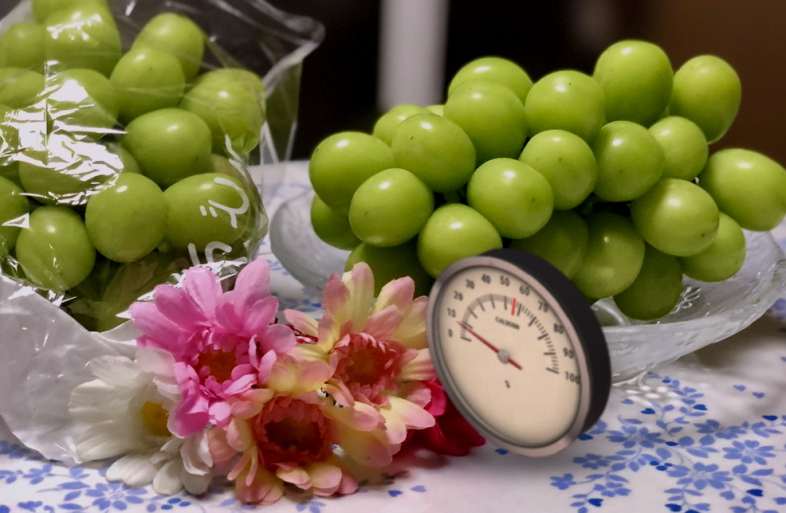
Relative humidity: % 10
